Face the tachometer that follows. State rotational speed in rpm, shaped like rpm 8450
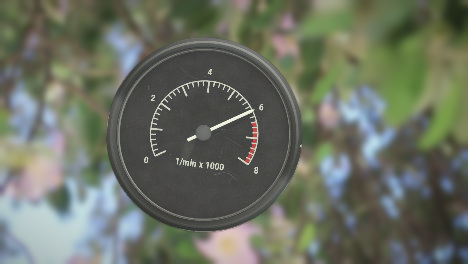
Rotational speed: rpm 6000
